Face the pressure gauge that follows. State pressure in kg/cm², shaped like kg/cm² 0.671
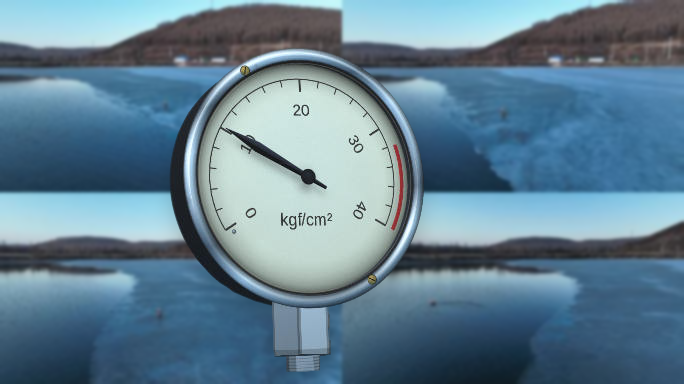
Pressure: kg/cm² 10
